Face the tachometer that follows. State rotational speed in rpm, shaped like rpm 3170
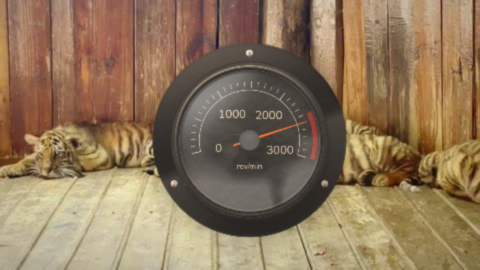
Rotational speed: rpm 2500
